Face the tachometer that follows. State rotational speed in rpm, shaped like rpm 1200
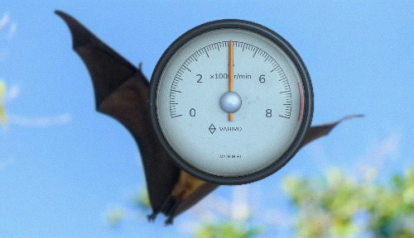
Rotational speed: rpm 4000
